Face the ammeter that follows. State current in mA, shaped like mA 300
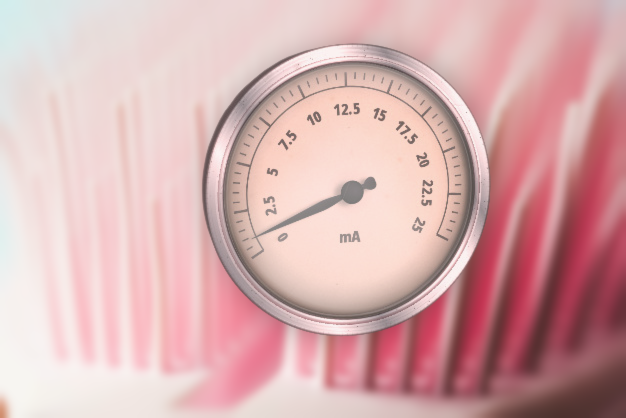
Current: mA 1
